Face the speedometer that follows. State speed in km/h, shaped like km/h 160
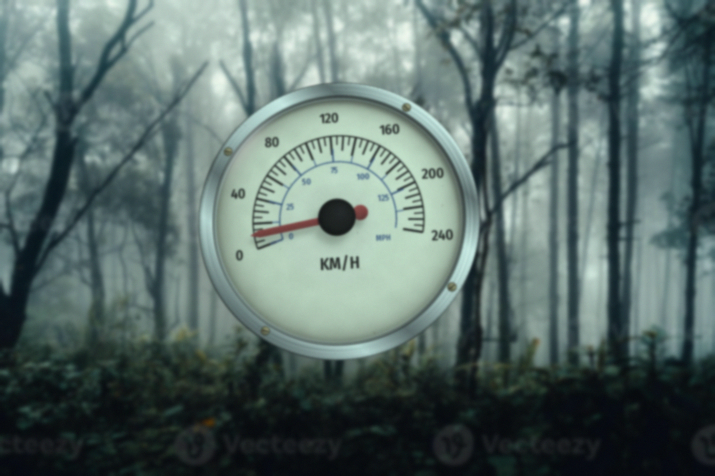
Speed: km/h 10
